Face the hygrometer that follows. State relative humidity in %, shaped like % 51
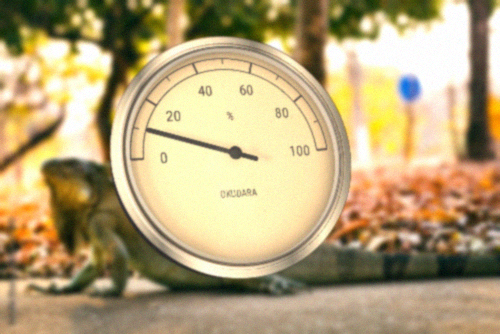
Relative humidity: % 10
